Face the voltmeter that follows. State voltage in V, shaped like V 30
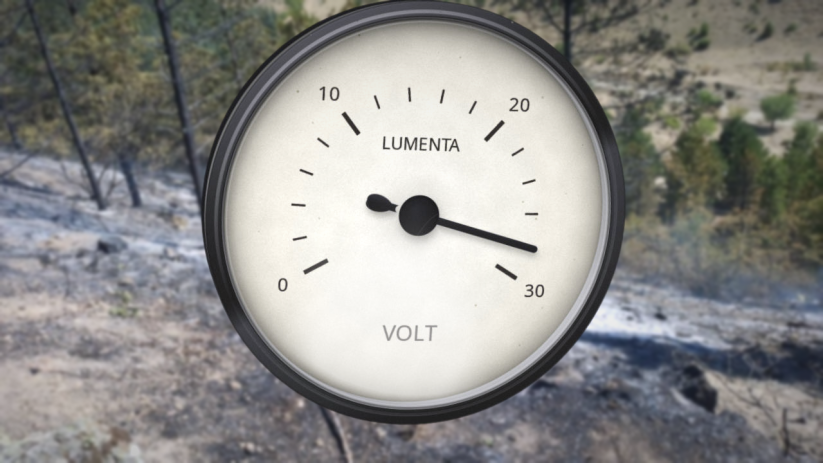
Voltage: V 28
